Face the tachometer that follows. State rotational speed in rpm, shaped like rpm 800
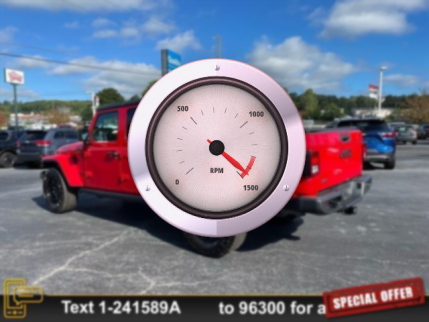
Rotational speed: rpm 1450
